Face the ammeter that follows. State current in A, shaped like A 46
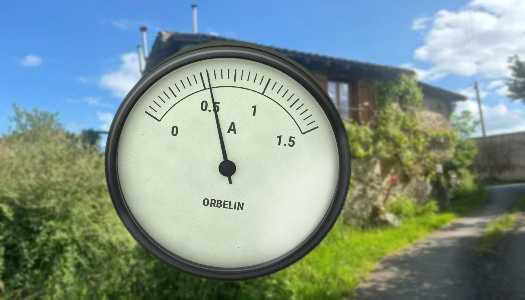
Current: A 0.55
